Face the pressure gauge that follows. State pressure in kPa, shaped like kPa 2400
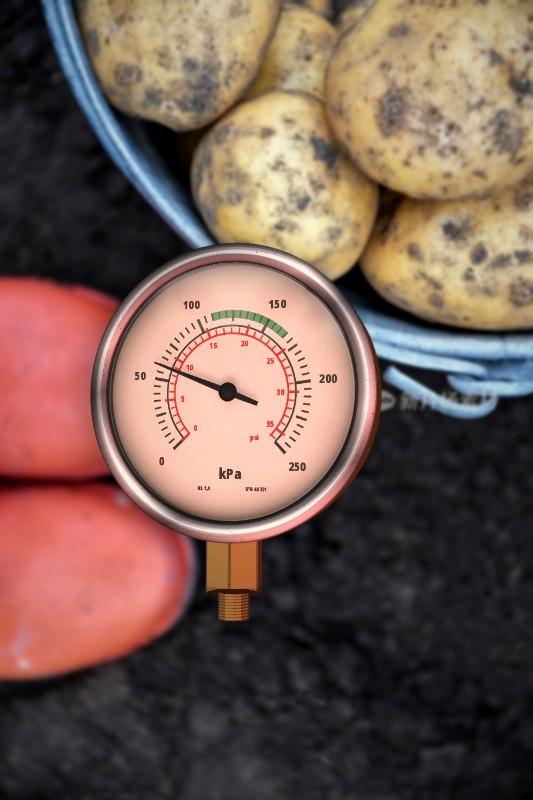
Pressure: kPa 60
